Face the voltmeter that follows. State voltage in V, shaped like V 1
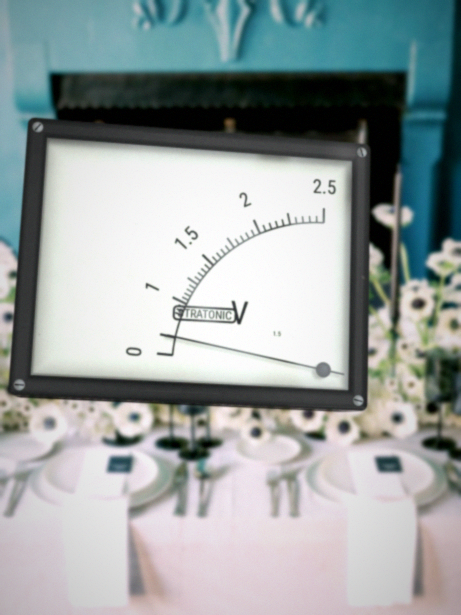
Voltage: V 0.5
